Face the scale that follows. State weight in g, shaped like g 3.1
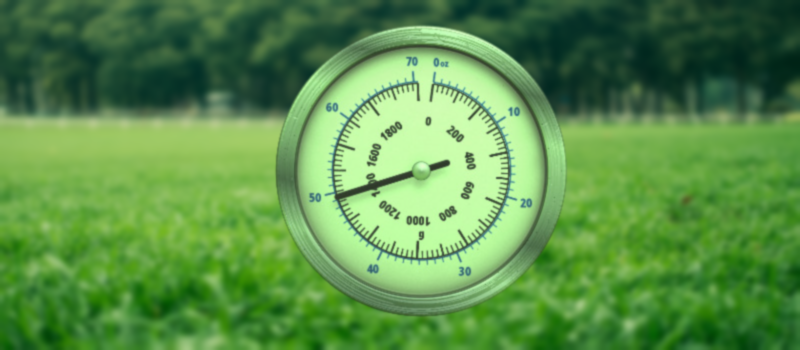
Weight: g 1400
